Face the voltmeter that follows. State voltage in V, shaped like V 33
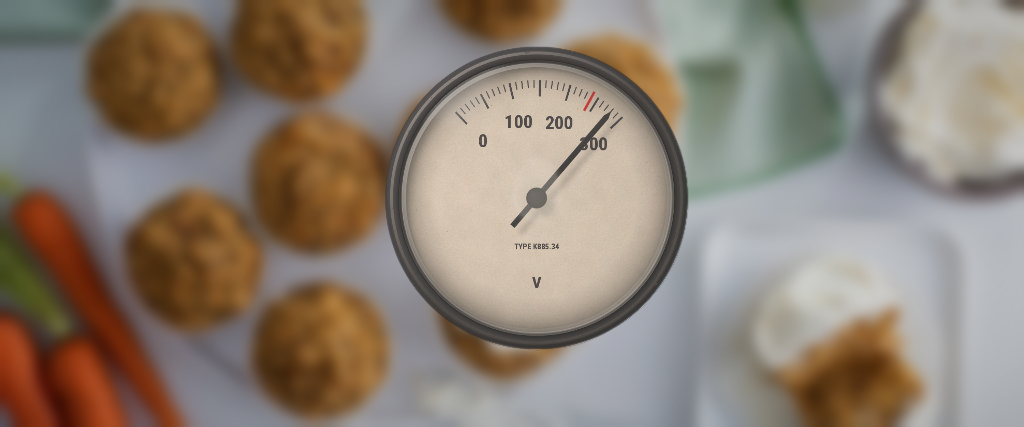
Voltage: V 280
